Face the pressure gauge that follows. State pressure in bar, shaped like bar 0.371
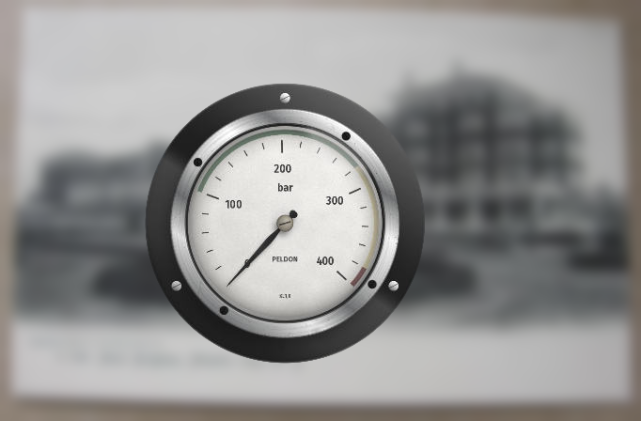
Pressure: bar 0
